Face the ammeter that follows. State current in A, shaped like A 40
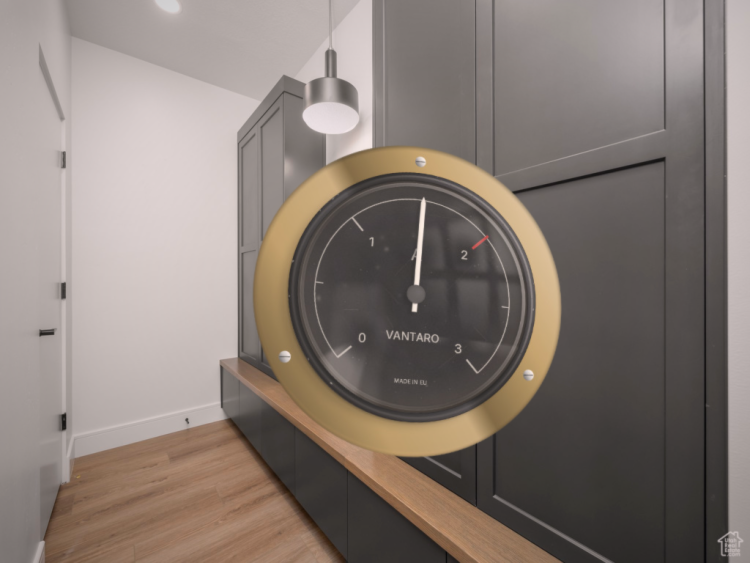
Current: A 1.5
